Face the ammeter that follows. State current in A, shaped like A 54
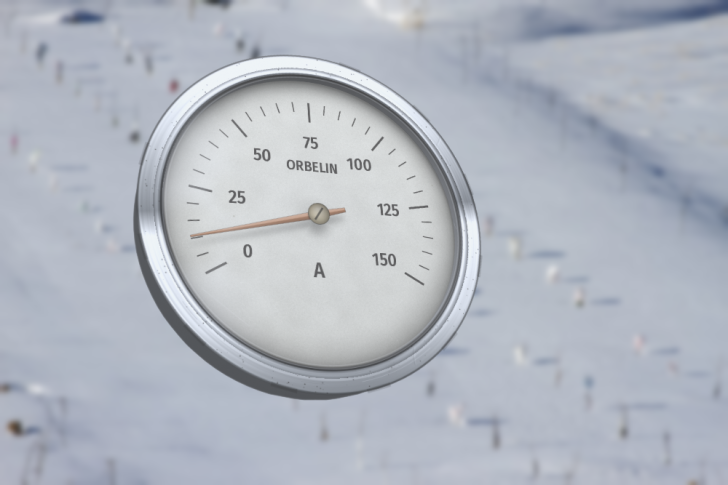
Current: A 10
